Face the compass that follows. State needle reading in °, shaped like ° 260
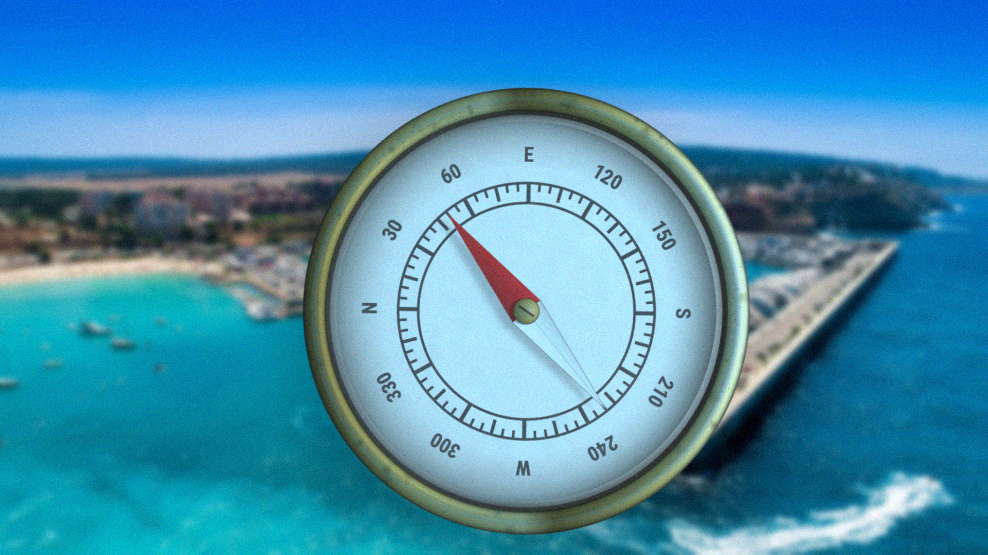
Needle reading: ° 50
